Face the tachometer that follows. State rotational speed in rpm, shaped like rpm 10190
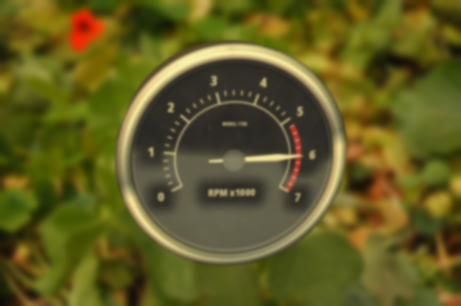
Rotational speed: rpm 6000
